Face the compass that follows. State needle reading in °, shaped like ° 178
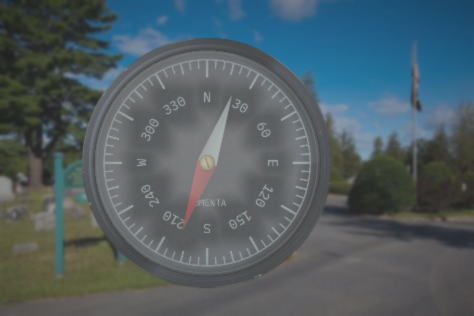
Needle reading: ° 200
